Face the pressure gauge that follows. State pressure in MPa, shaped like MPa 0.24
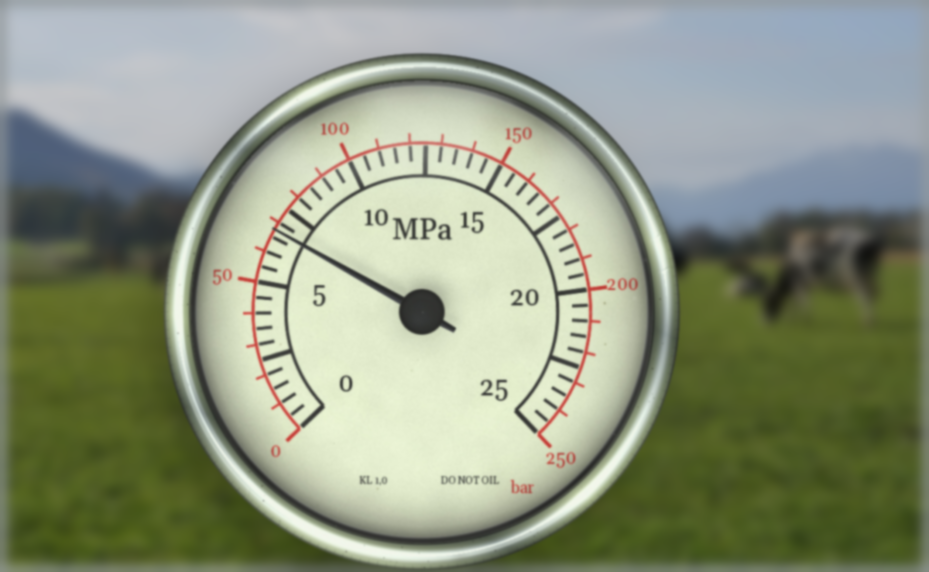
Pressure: MPa 6.75
